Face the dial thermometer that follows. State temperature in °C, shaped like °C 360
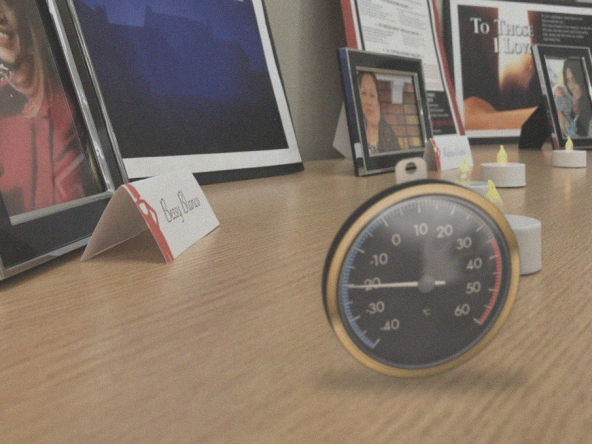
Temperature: °C -20
